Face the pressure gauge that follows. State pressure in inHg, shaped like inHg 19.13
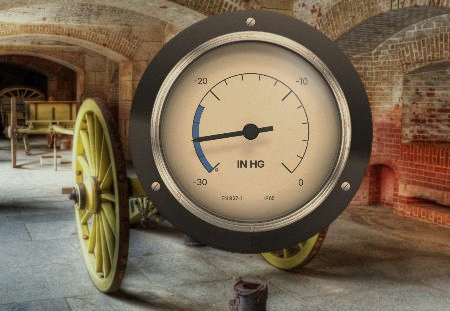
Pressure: inHg -26
